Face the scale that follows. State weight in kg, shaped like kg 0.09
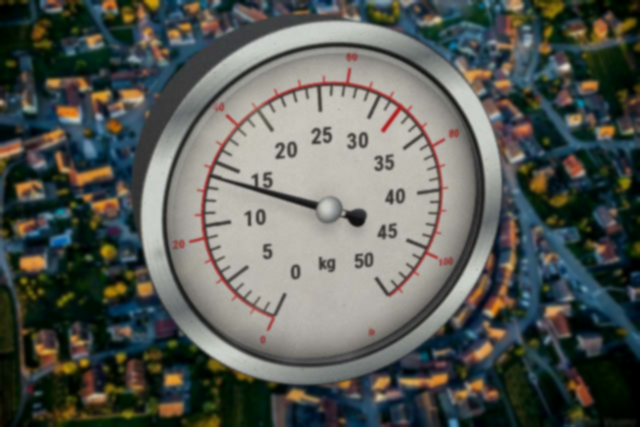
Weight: kg 14
